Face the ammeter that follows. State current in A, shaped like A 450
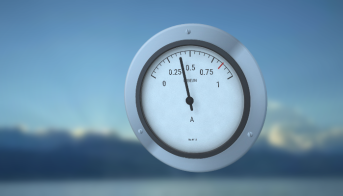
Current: A 0.4
